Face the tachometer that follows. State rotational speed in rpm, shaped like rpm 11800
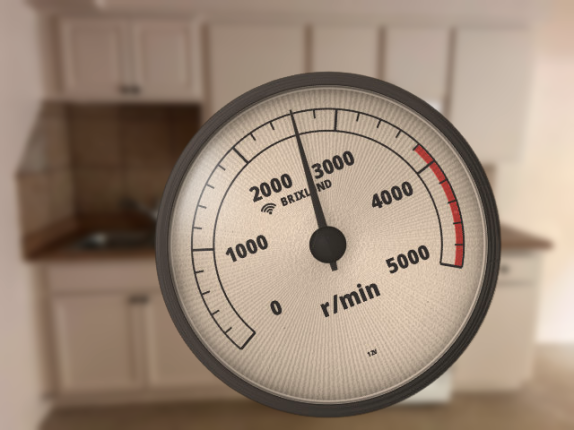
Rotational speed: rpm 2600
